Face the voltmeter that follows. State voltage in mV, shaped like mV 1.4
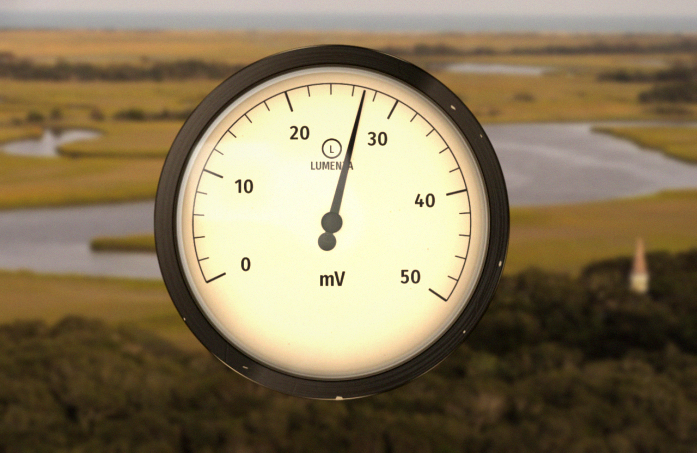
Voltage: mV 27
